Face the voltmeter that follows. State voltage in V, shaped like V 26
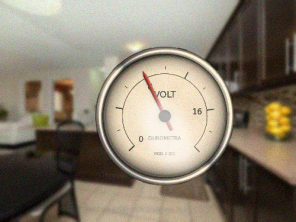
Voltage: V 8
